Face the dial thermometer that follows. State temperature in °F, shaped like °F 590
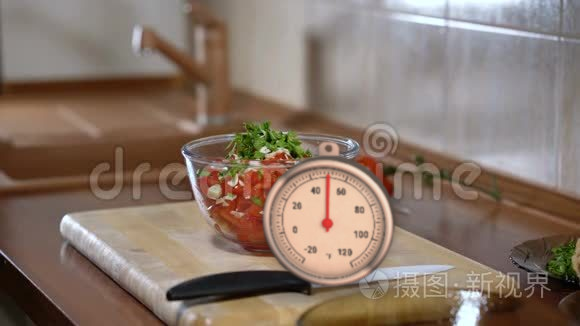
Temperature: °F 50
